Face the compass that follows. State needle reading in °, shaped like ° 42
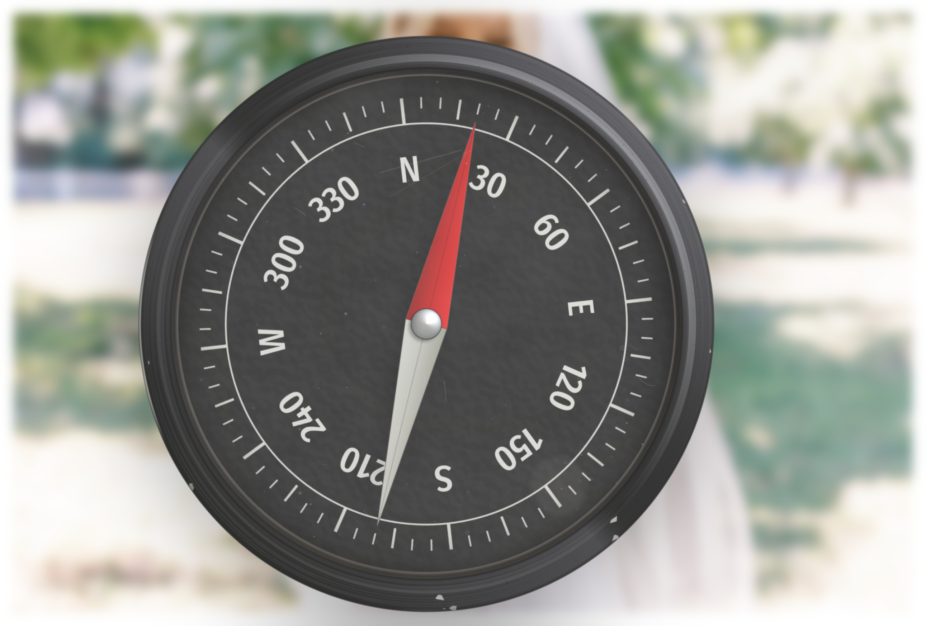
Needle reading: ° 20
